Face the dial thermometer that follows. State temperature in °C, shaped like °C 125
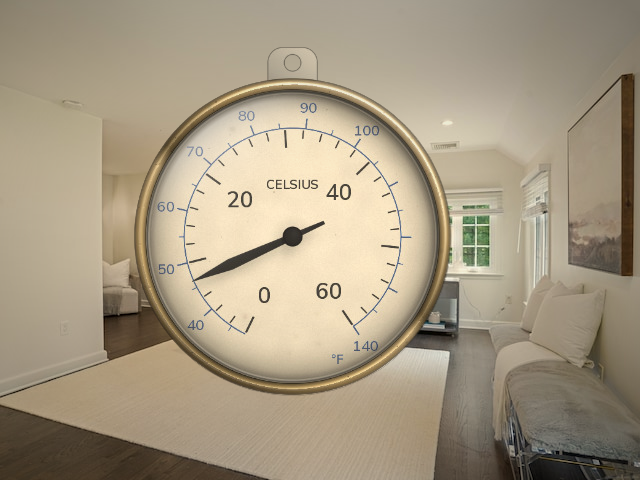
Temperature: °C 8
